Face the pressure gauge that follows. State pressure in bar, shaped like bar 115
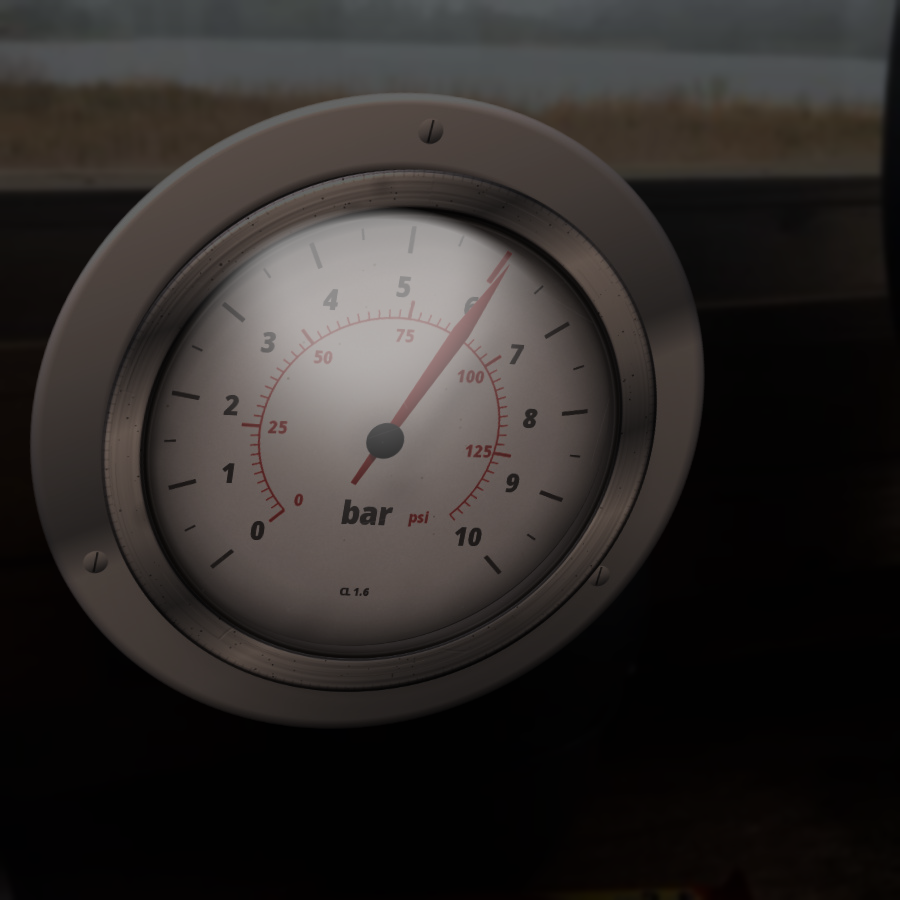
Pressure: bar 6
